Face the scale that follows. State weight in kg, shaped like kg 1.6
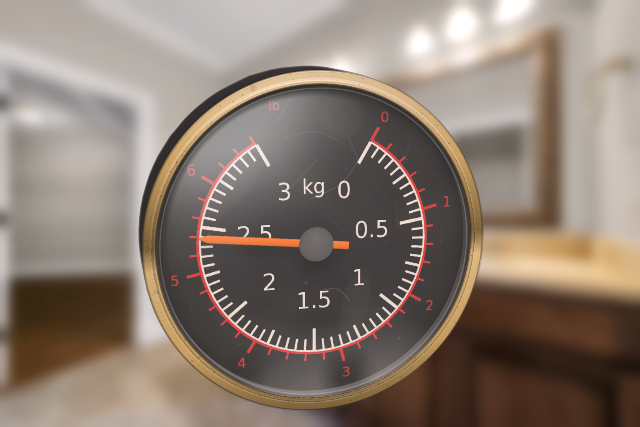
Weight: kg 2.45
